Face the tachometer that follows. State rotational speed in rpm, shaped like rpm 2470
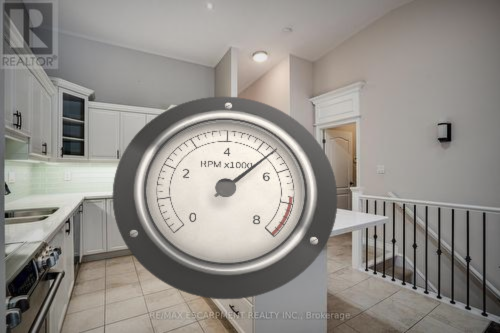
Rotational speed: rpm 5400
